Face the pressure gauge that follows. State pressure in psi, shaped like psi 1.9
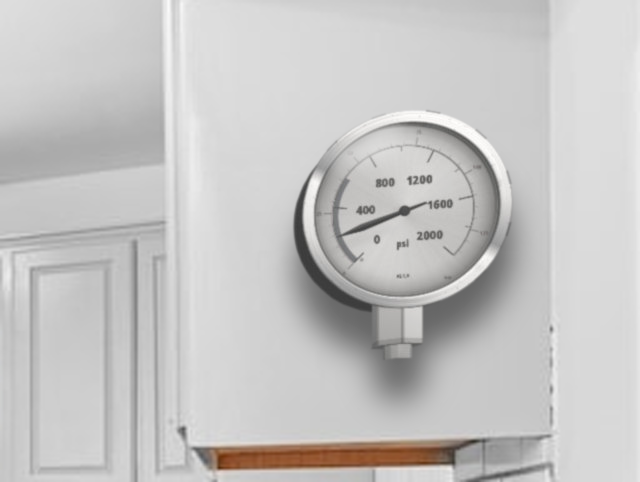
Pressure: psi 200
